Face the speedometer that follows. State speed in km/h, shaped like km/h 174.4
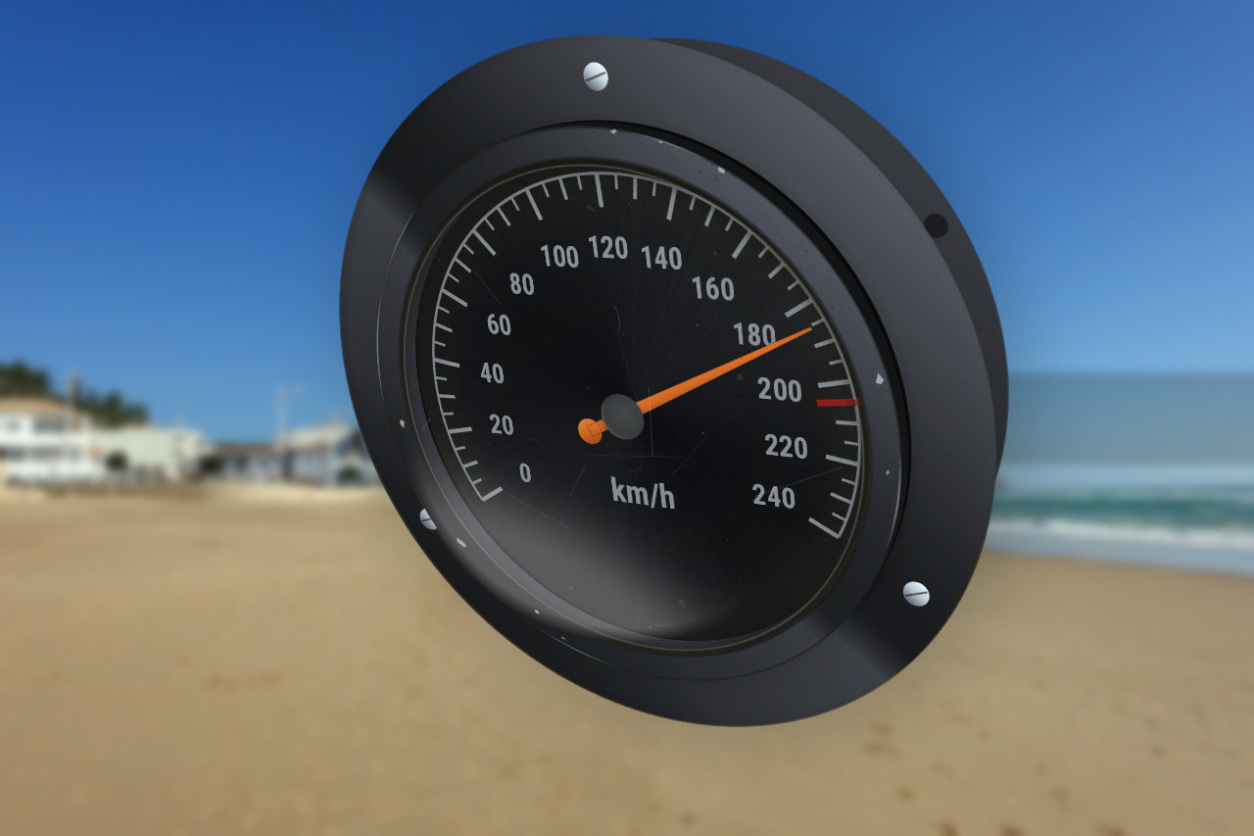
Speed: km/h 185
